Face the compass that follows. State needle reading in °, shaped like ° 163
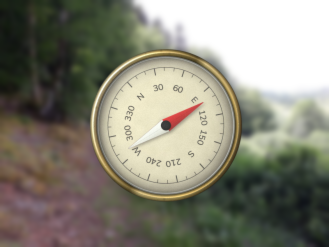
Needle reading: ° 100
